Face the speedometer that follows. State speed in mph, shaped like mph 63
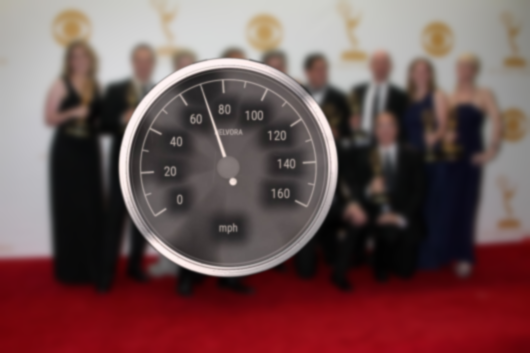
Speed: mph 70
